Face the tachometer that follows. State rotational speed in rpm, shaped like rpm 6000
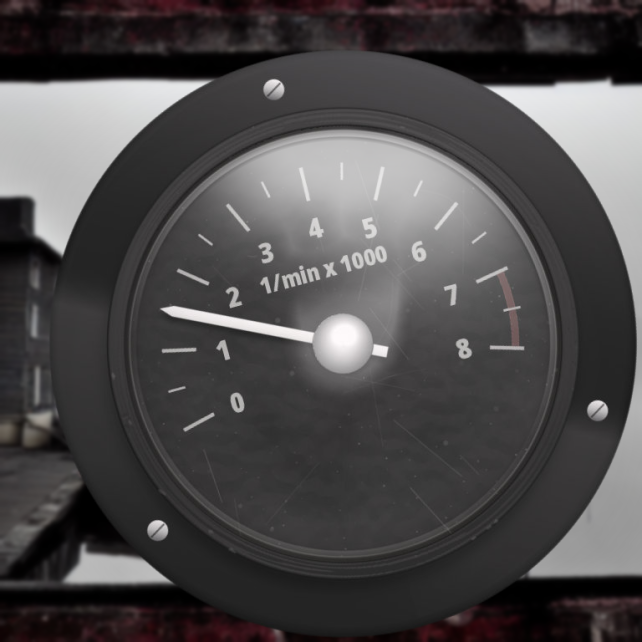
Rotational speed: rpm 1500
